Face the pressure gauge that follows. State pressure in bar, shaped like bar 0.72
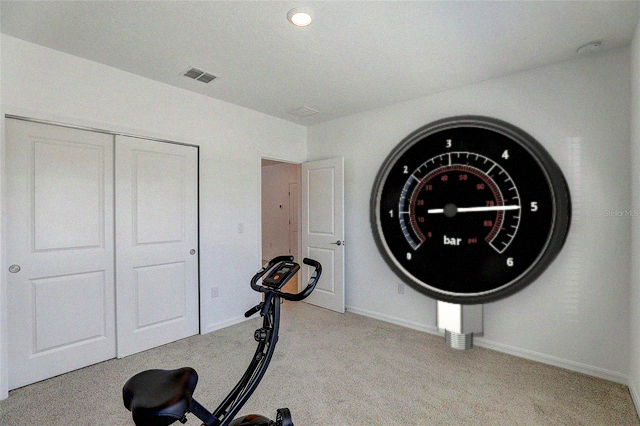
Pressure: bar 5
